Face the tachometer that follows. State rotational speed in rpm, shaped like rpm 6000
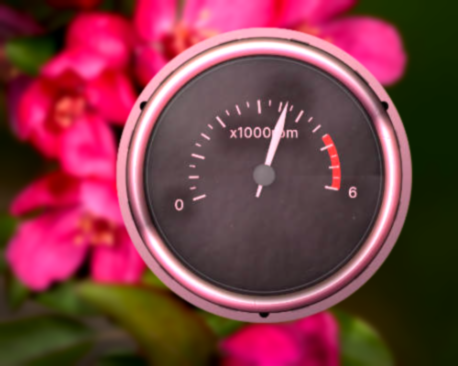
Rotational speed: rpm 3625
